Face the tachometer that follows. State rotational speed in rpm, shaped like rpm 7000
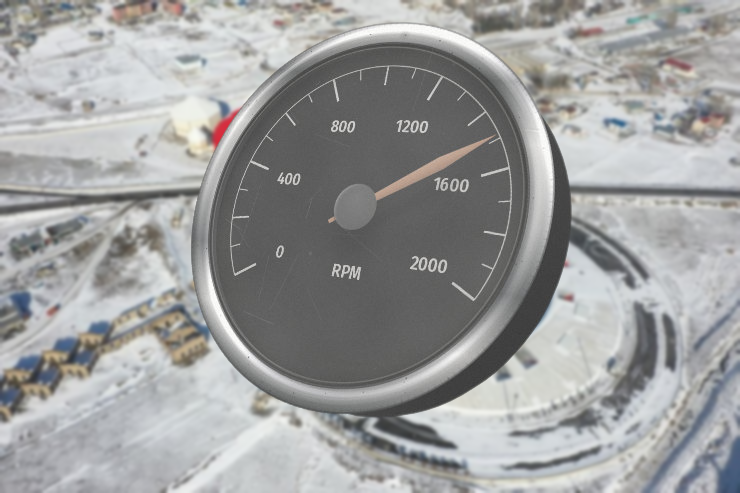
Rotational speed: rpm 1500
